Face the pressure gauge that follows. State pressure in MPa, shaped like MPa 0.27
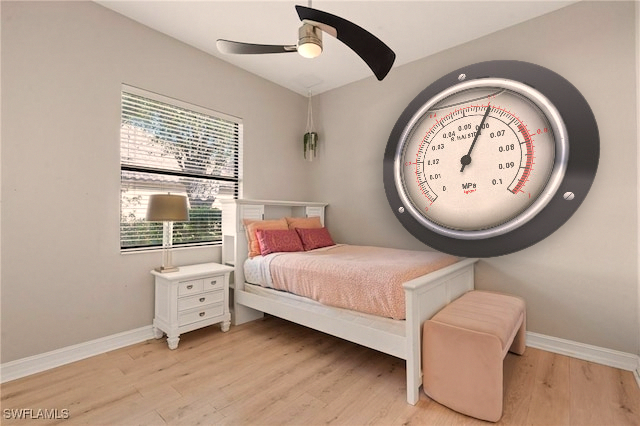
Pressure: MPa 0.06
